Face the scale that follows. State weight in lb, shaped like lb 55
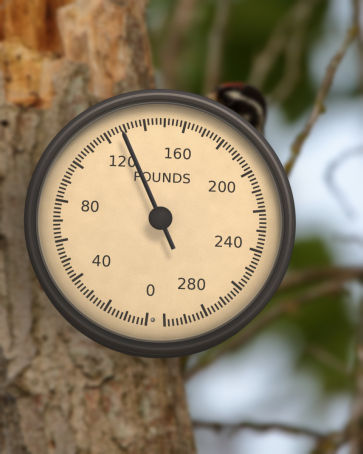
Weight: lb 128
